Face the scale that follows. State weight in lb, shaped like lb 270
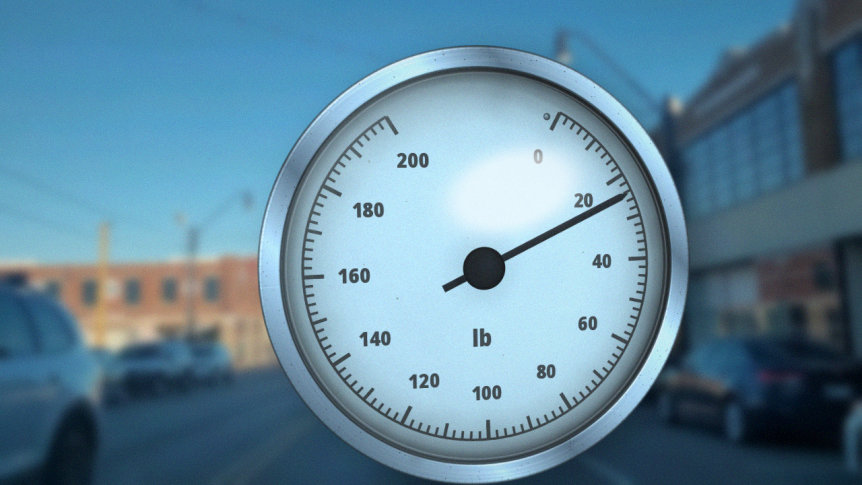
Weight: lb 24
